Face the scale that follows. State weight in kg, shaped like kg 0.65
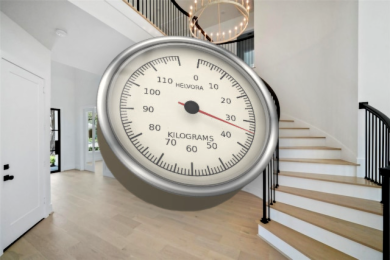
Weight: kg 35
